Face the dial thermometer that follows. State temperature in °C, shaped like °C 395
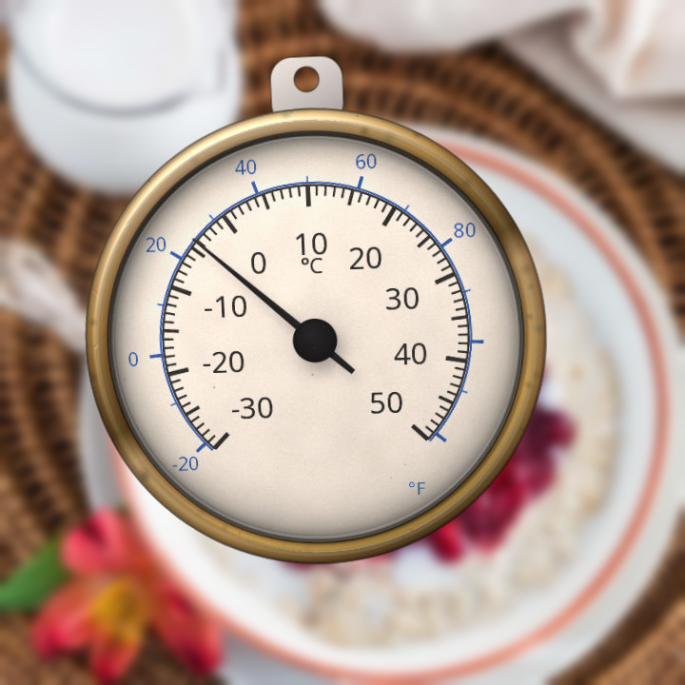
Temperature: °C -4
